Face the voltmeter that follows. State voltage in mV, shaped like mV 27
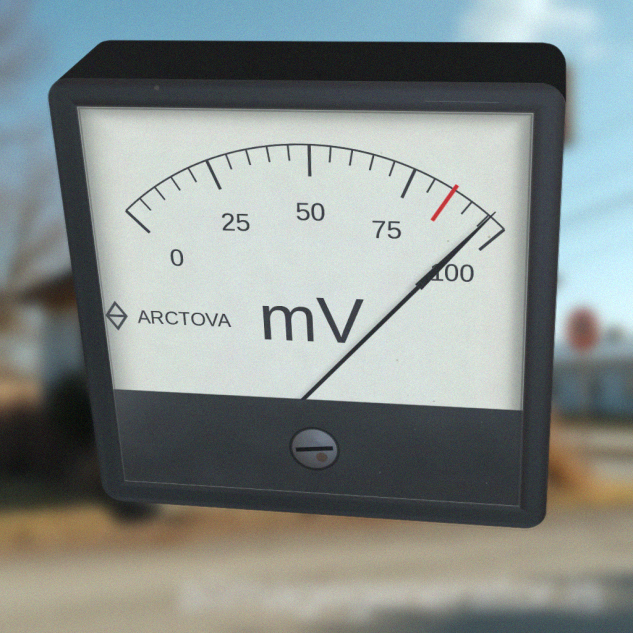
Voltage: mV 95
